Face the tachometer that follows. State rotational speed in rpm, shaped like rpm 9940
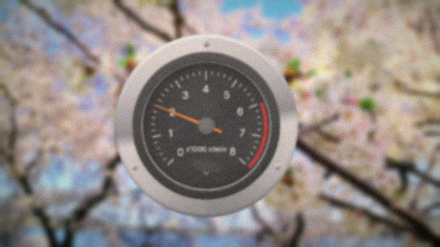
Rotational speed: rpm 2000
